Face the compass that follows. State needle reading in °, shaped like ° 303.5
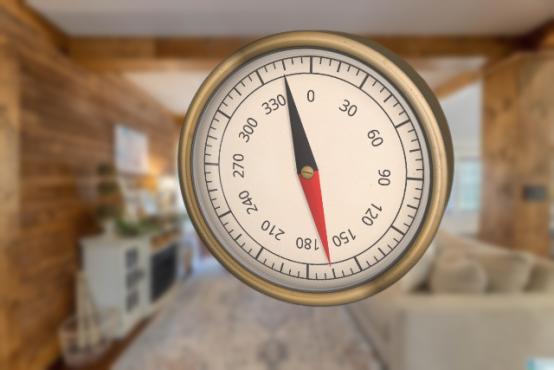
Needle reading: ° 165
